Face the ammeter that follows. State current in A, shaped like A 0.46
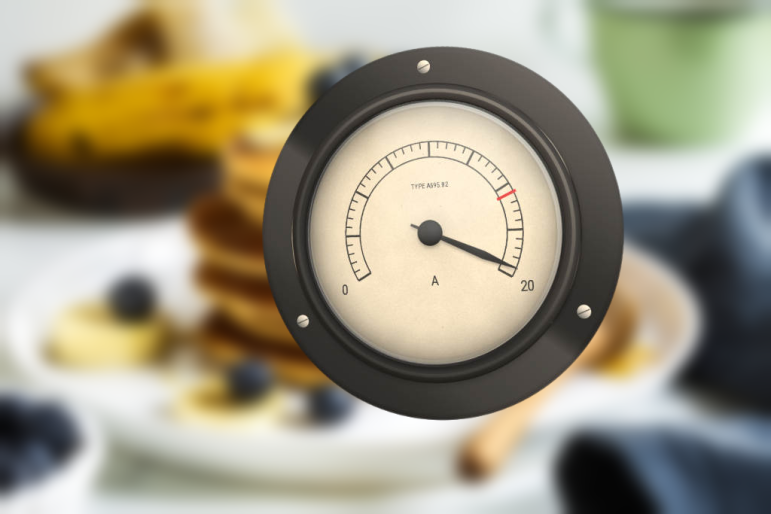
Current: A 19.5
